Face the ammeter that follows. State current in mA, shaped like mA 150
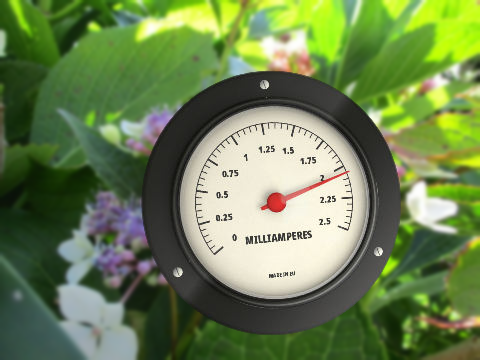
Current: mA 2.05
